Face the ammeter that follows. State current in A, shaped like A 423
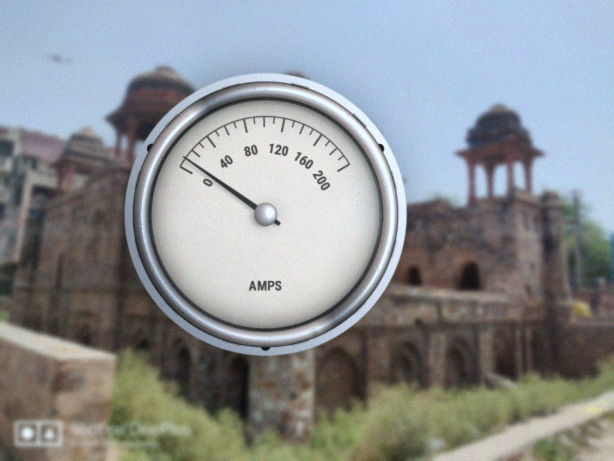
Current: A 10
